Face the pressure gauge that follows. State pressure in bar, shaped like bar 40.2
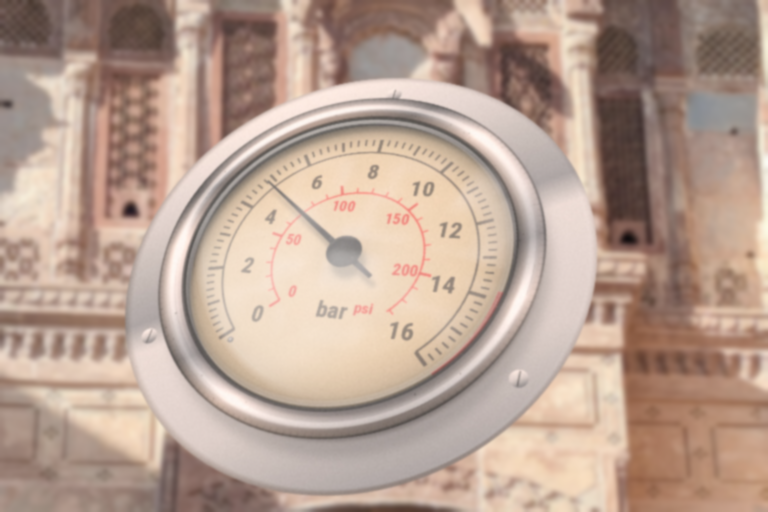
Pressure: bar 4.8
